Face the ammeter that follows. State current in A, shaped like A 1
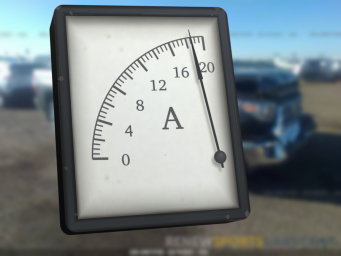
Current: A 18.5
